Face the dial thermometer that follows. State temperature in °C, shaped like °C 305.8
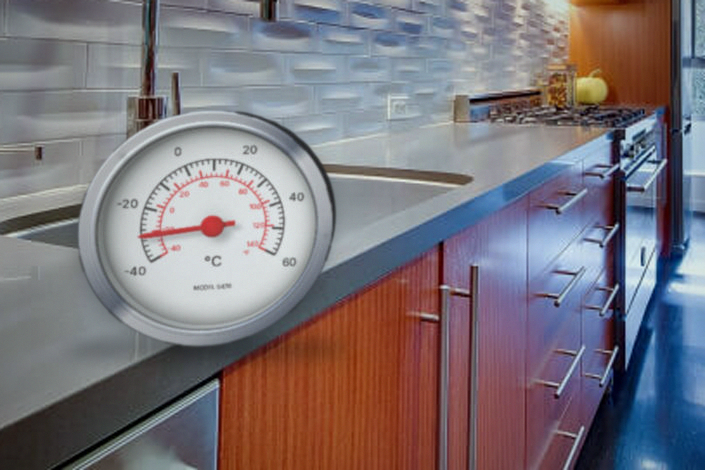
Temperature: °C -30
